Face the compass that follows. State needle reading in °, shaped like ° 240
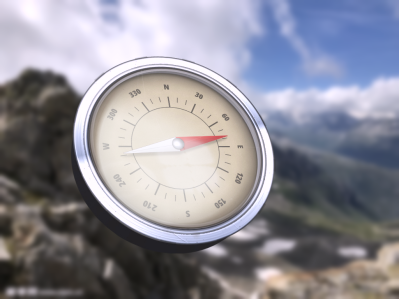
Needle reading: ° 80
